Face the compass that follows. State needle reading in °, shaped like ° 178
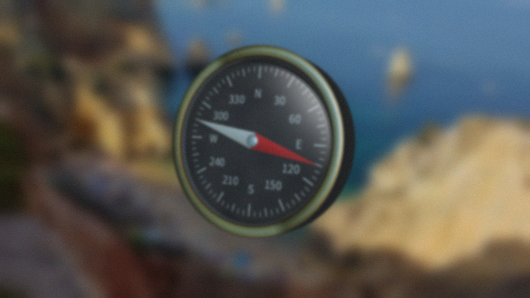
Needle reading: ° 105
